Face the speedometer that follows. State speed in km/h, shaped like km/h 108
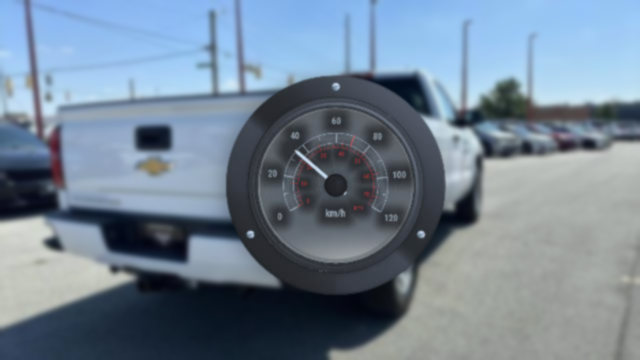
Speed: km/h 35
